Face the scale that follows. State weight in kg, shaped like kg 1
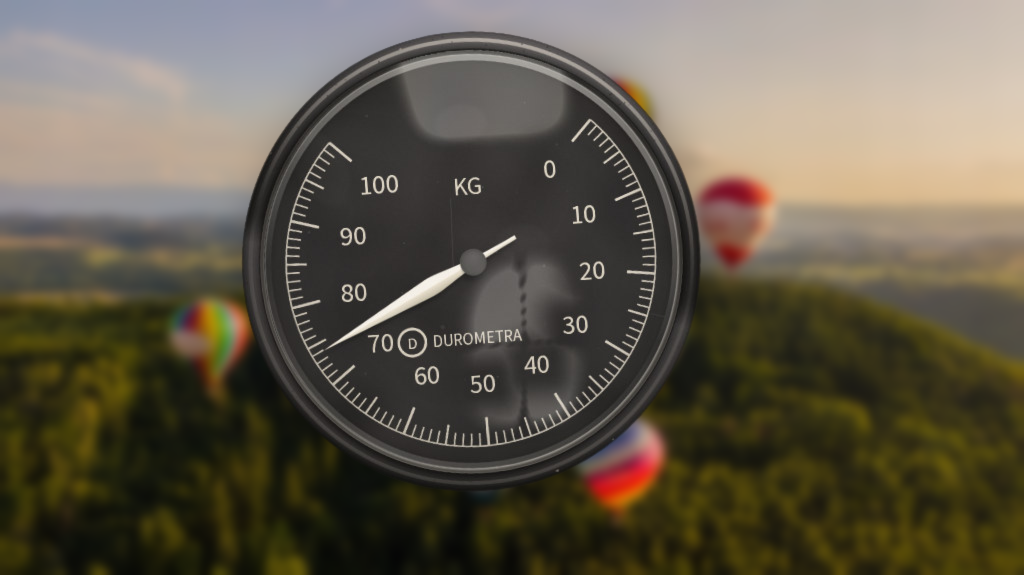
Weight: kg 74
